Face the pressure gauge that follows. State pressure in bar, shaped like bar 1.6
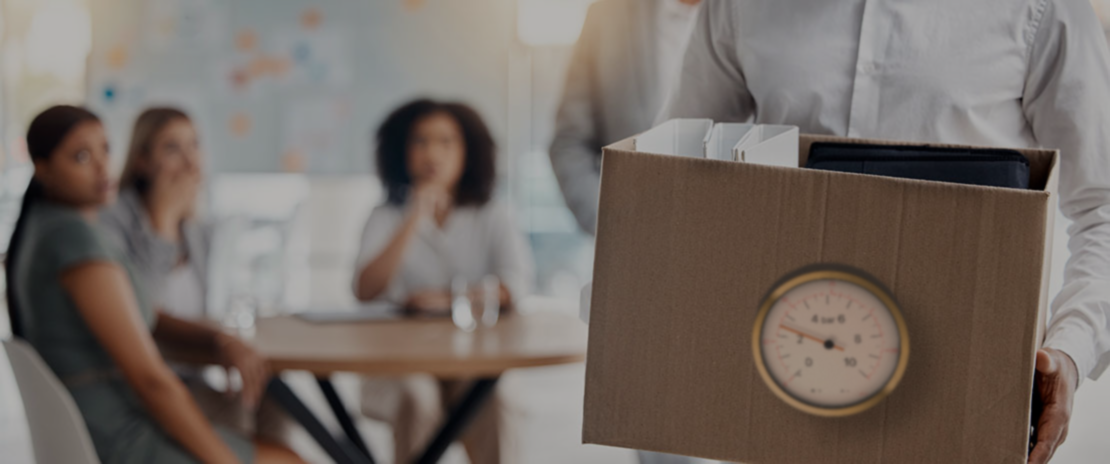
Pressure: bar 2.5
